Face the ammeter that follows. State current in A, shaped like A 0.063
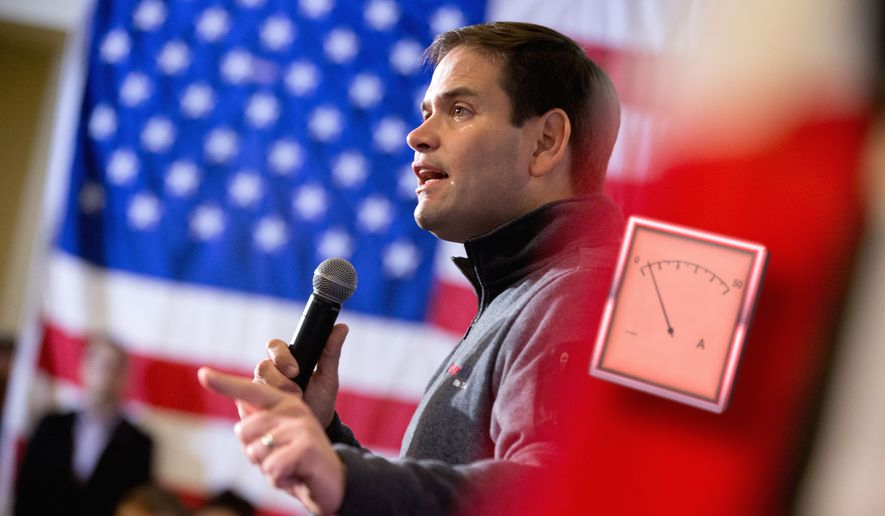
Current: A 5
